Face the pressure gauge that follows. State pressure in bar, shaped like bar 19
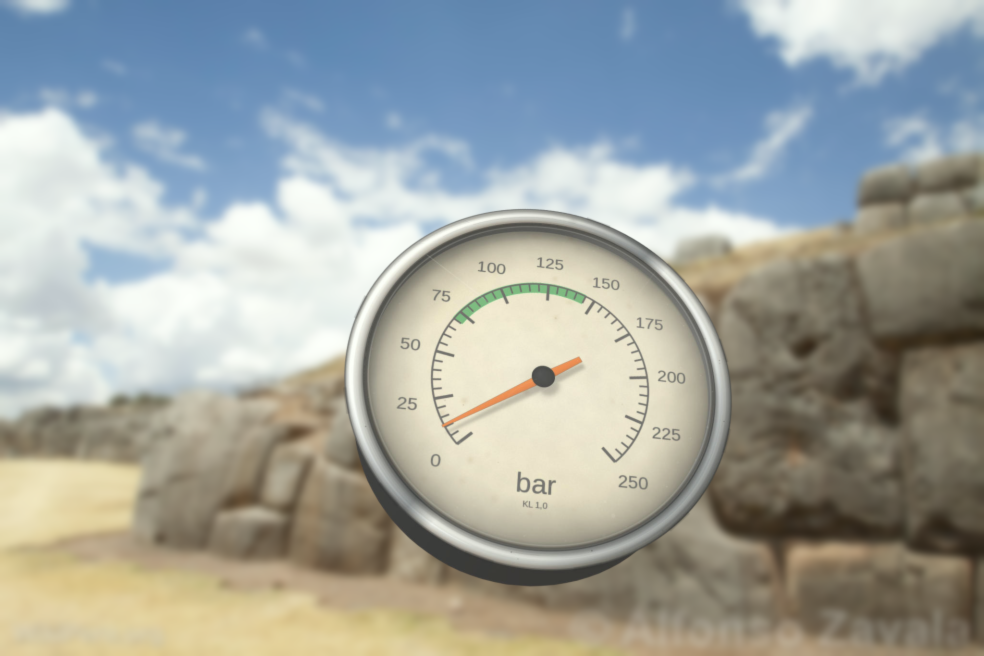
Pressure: bar 10
